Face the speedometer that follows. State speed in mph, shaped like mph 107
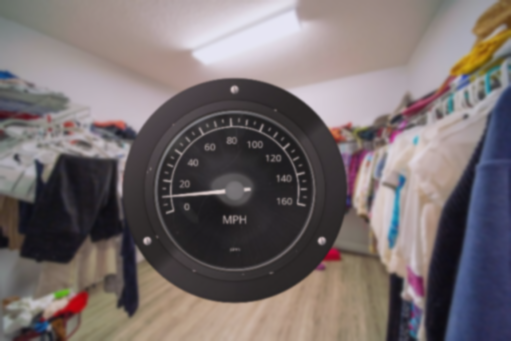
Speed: mph 10
